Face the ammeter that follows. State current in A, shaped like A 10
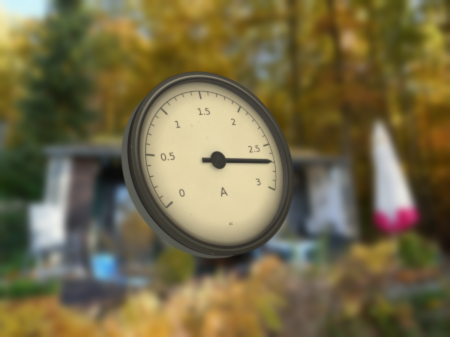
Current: A 2.7
